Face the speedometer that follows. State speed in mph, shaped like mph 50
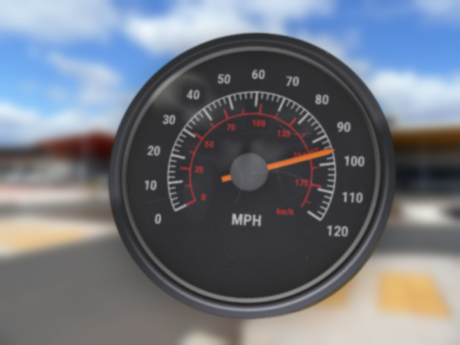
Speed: mph 96
